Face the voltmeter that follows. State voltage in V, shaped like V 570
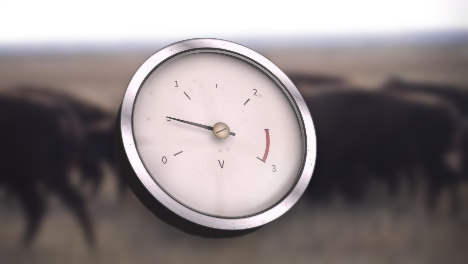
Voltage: V 0.5
